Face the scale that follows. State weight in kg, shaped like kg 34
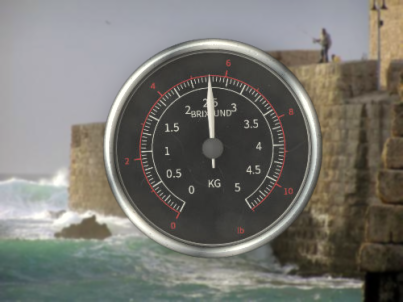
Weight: kg 2.5
